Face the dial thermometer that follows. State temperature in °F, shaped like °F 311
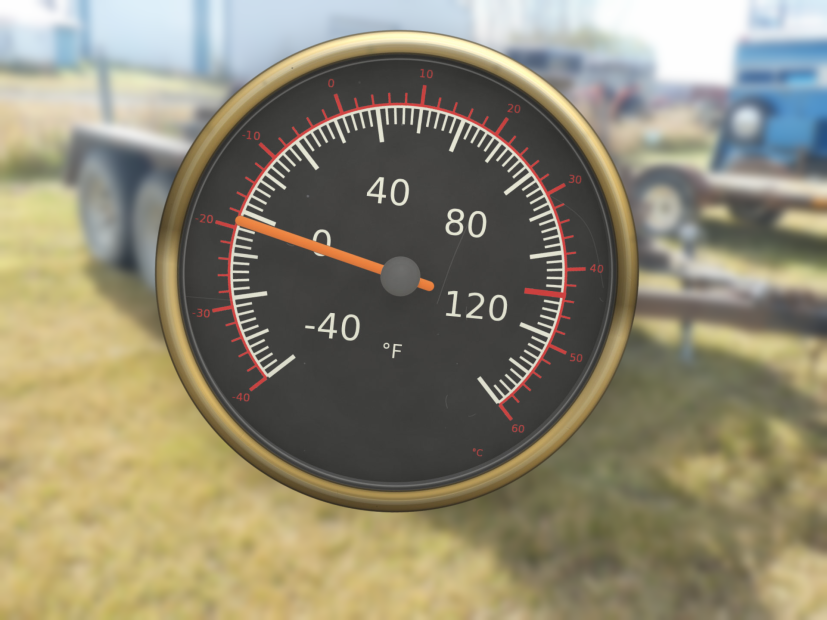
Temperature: °F -2
